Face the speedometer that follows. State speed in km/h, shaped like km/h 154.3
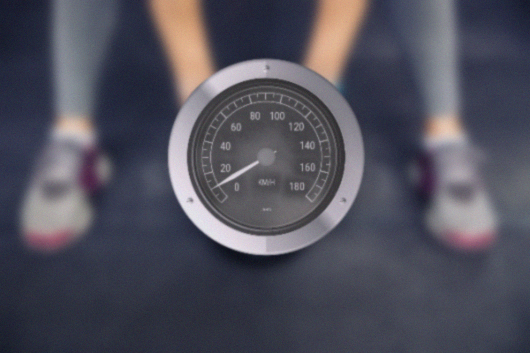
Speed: km/h 10
